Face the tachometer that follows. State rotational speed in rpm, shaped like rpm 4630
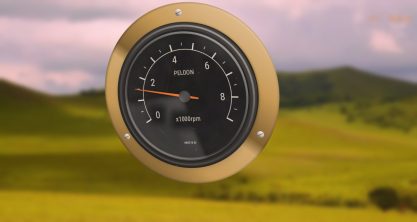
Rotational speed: rpm 1500
